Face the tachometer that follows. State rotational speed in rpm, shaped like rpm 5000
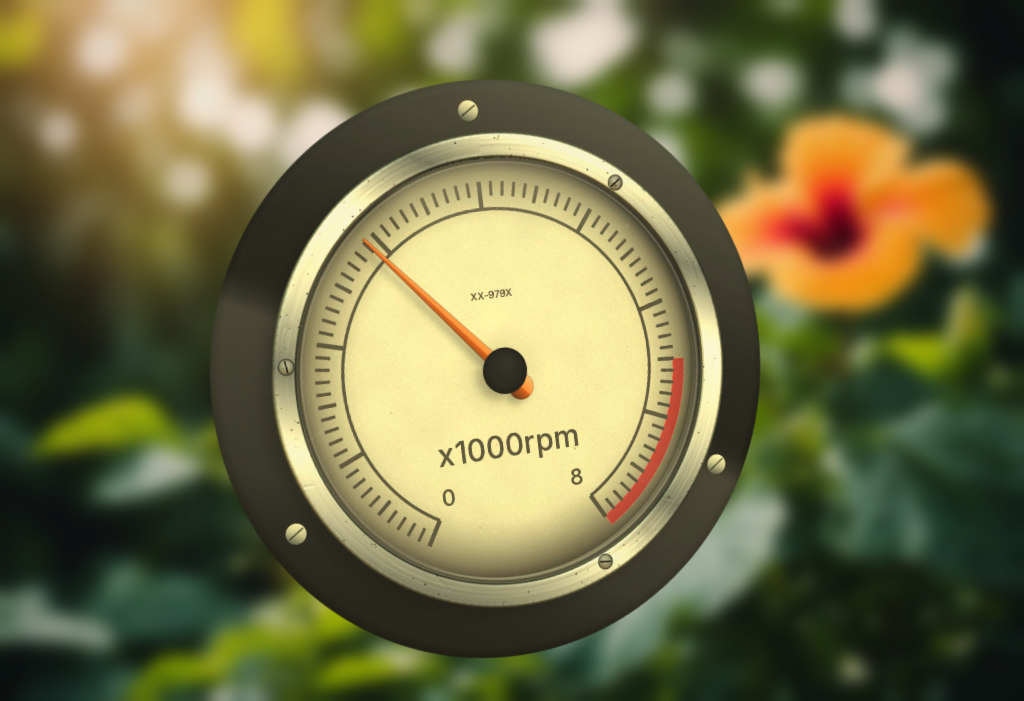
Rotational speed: rpm 2900
